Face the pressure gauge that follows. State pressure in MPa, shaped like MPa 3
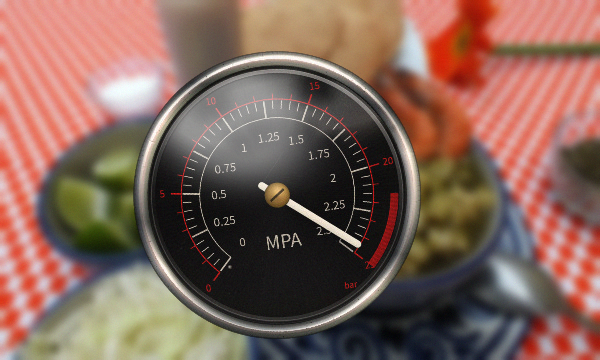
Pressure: MPa 2.45
